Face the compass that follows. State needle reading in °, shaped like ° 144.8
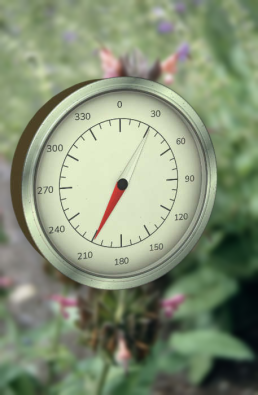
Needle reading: ° 210
